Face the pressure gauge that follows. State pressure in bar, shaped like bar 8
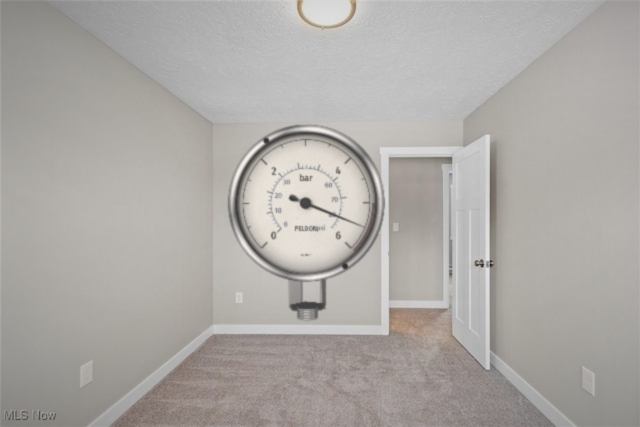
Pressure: bar 5.5
